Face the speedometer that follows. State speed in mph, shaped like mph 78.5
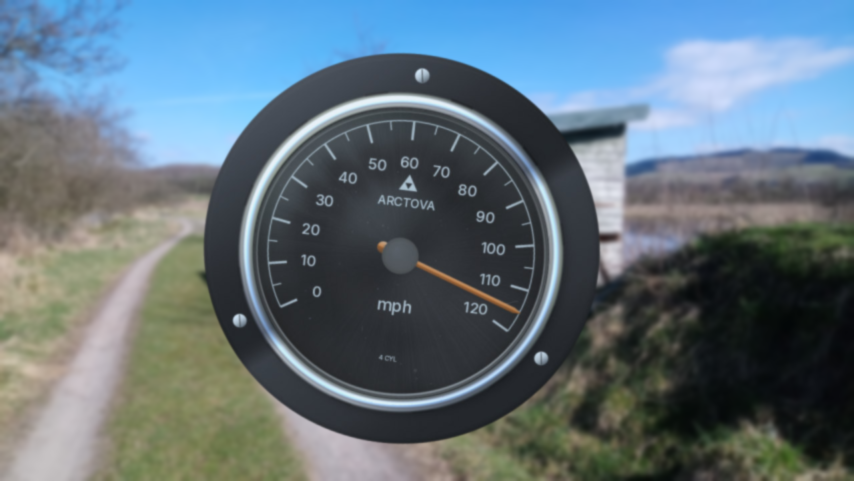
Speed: mph 115
